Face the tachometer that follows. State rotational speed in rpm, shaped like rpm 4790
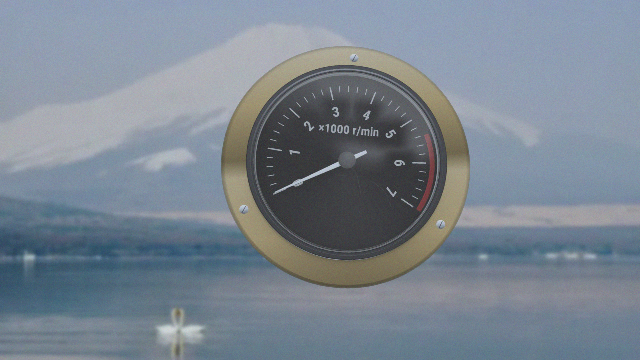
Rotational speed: rpm 0
